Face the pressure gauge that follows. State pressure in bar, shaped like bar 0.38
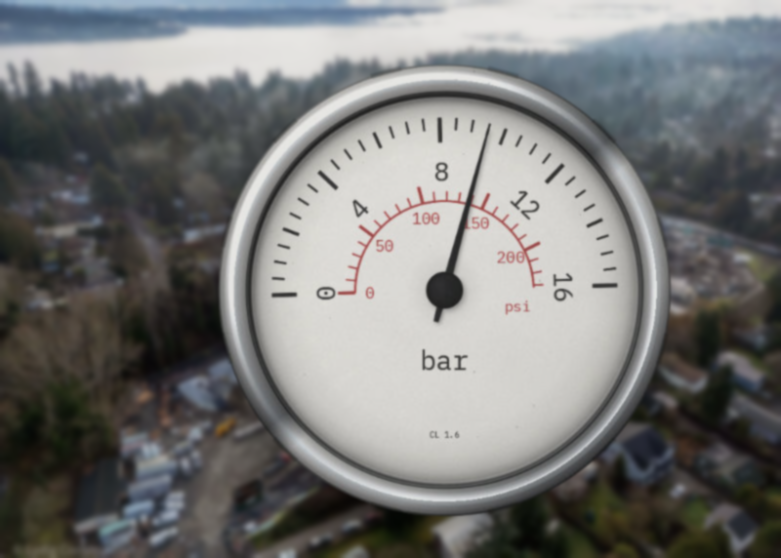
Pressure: bar 9.5
